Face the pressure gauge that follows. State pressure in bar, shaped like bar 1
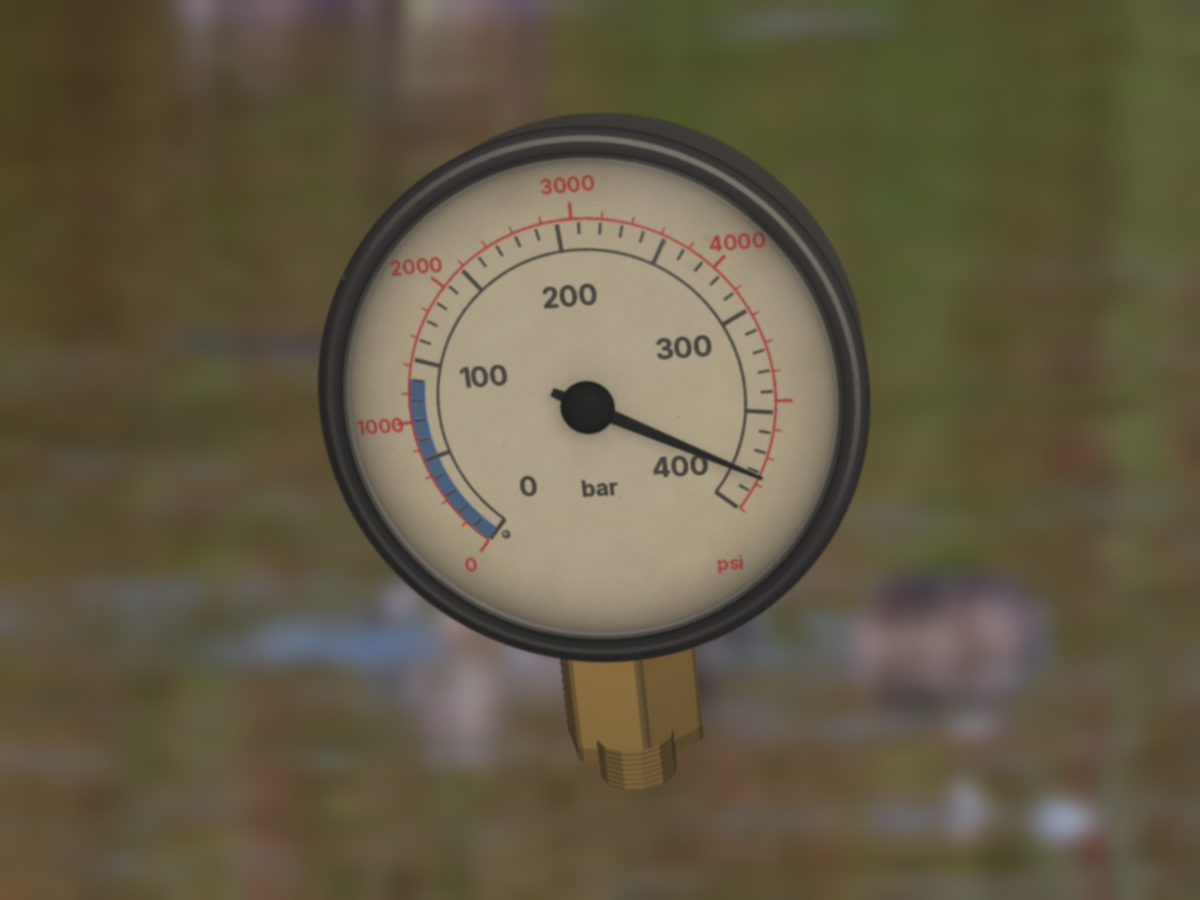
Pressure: bar 380
